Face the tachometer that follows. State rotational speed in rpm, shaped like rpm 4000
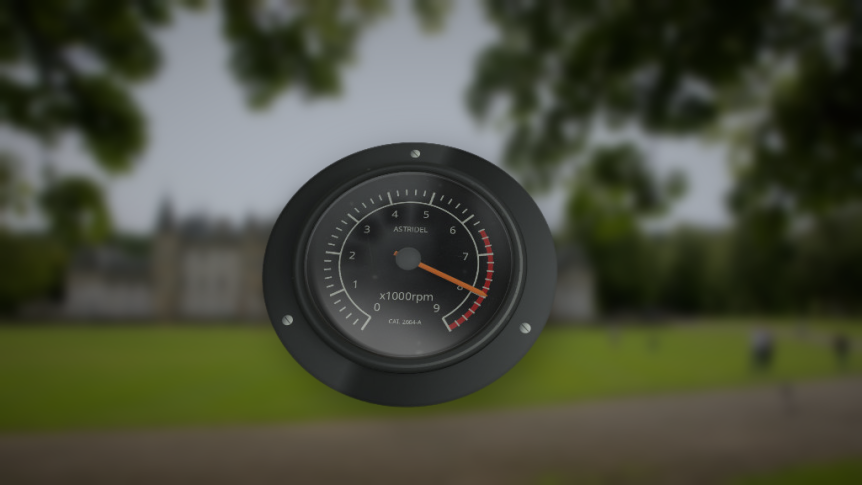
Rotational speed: rpm 8000
